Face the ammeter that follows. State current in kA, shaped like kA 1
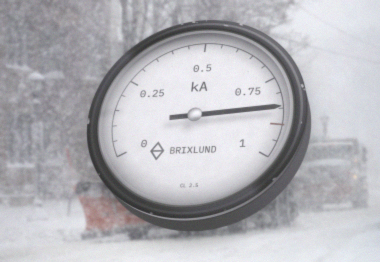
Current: kA 0.85
